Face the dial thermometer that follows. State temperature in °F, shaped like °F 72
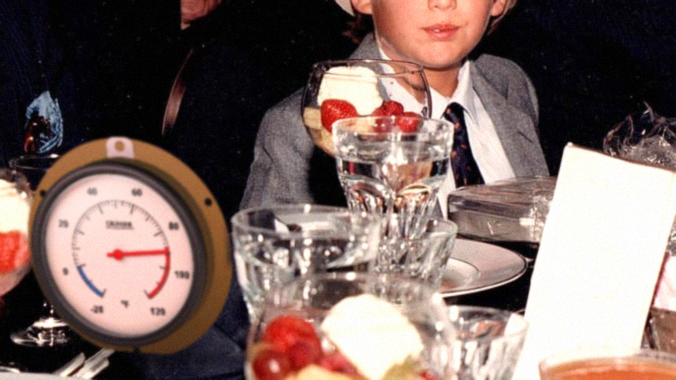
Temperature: °F 90
